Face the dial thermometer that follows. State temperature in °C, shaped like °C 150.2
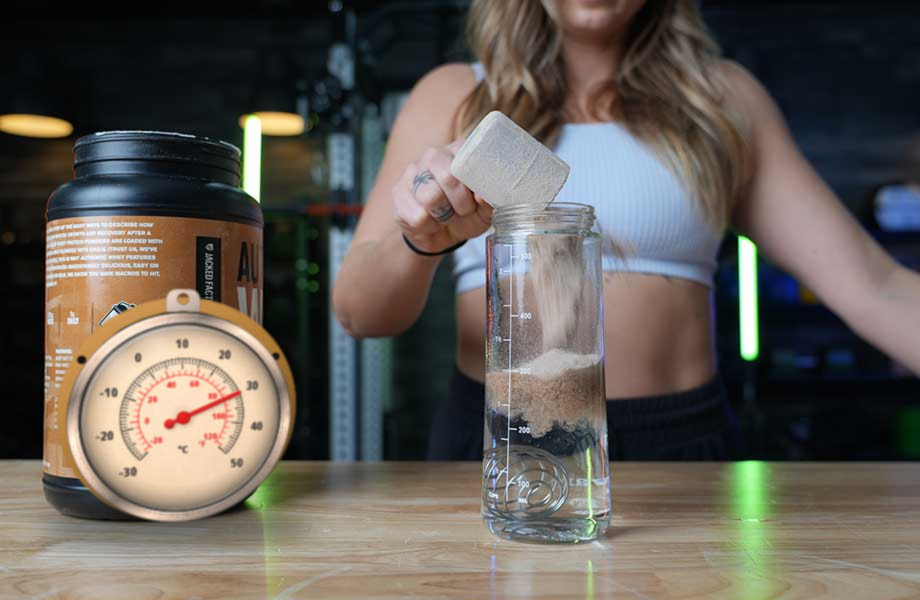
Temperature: °C 30
